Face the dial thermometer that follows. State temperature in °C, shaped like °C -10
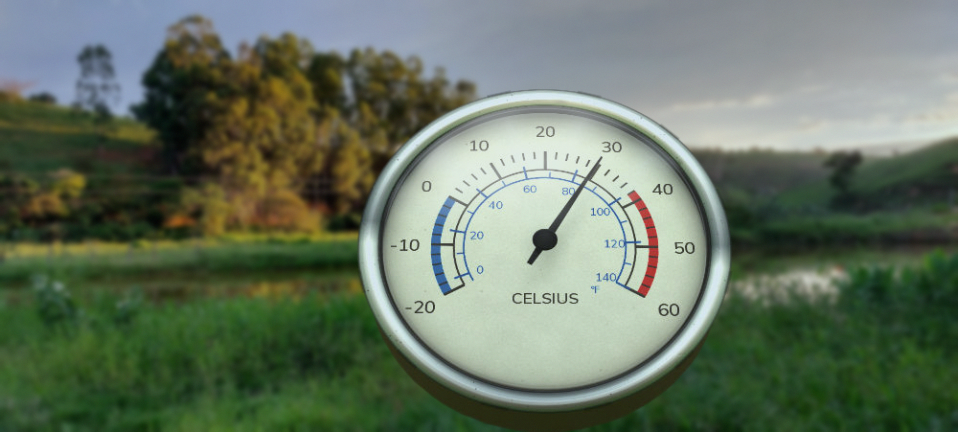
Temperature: °C 30
